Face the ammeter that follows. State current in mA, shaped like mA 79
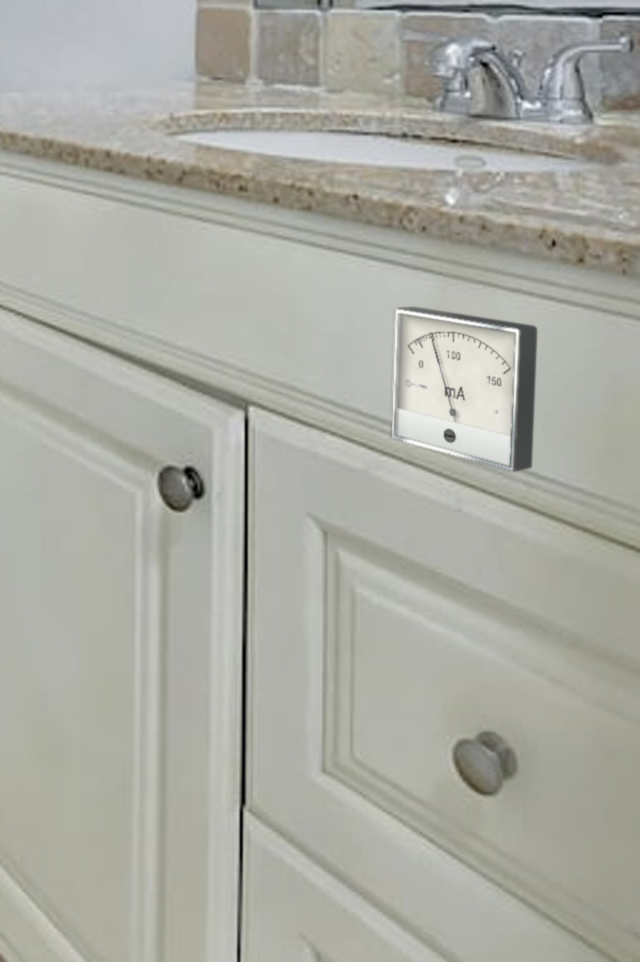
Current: mA 75
